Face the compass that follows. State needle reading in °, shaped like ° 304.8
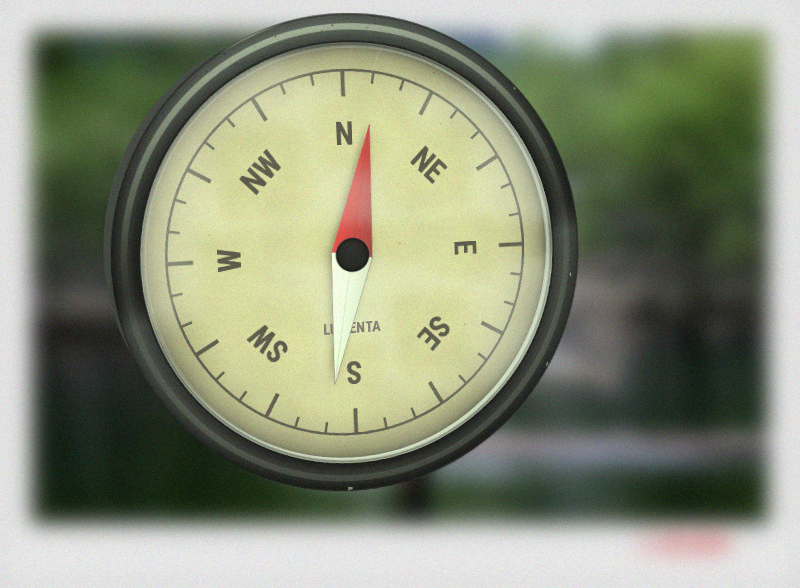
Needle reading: ° 10
